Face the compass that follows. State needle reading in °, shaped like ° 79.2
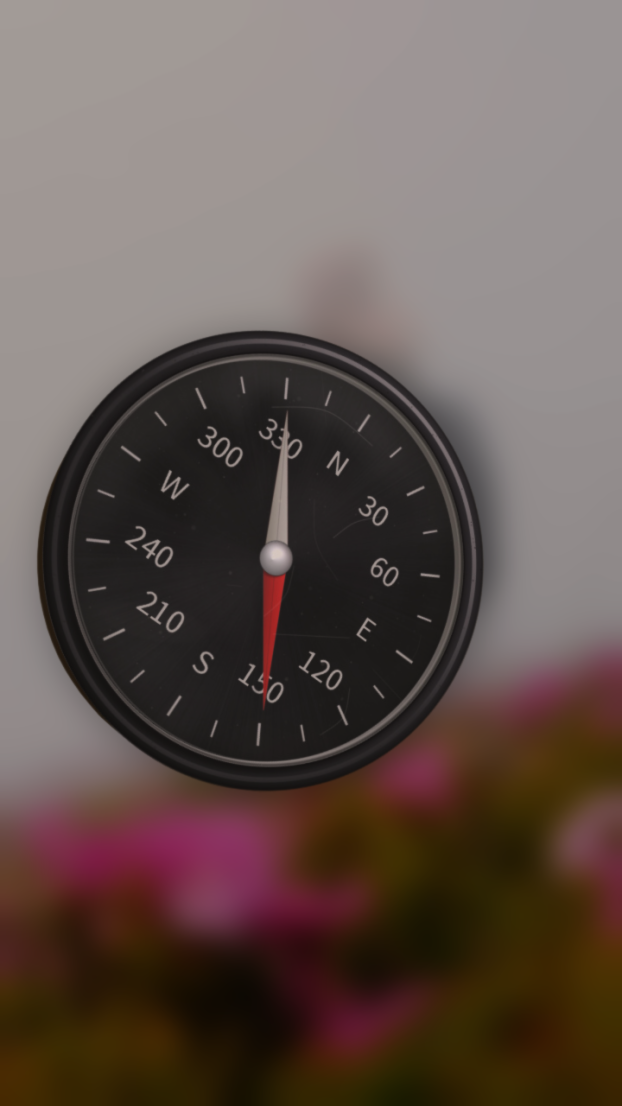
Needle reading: ° 150
